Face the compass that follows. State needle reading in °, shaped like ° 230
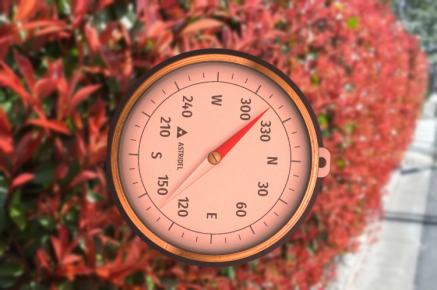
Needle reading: ° 315
